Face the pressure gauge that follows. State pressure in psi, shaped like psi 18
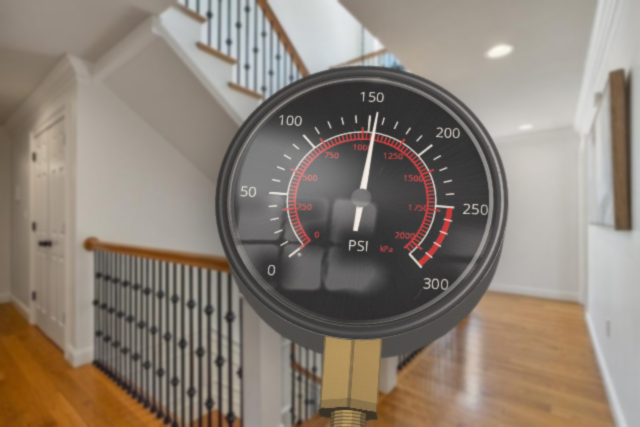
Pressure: psi 155
